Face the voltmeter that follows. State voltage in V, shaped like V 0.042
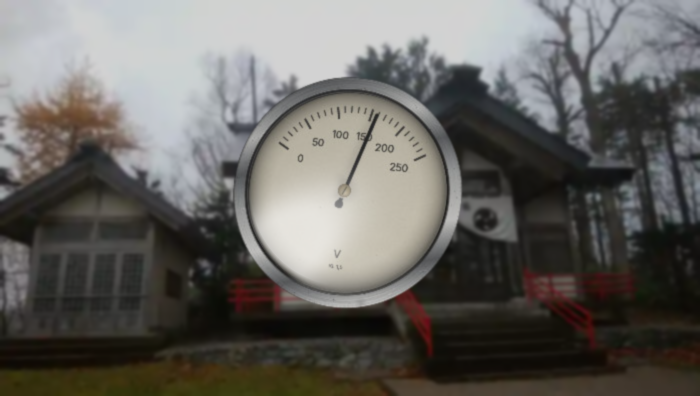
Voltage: V 160
